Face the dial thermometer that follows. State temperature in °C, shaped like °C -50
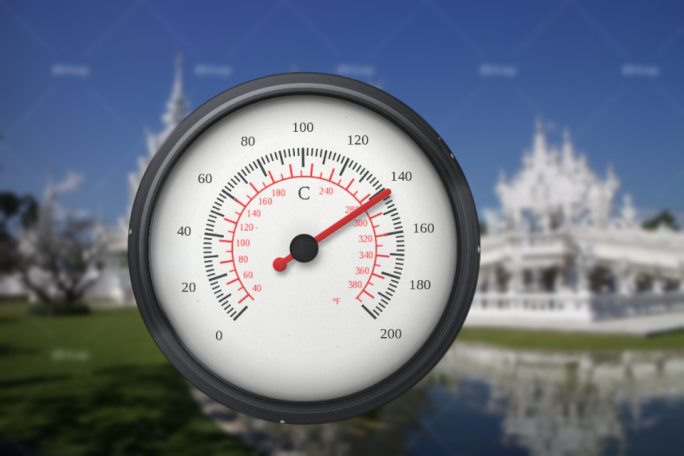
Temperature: °C 142
